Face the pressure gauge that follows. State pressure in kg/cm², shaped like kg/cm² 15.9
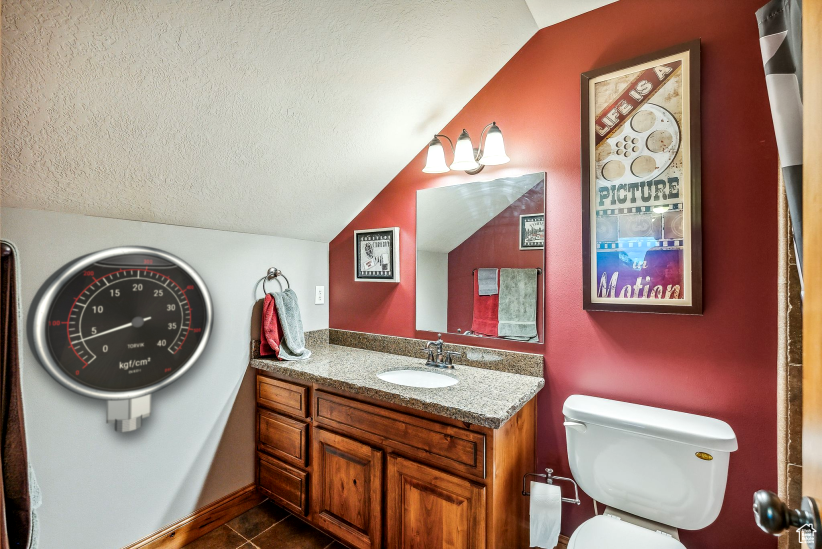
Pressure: kg/cm² 4
